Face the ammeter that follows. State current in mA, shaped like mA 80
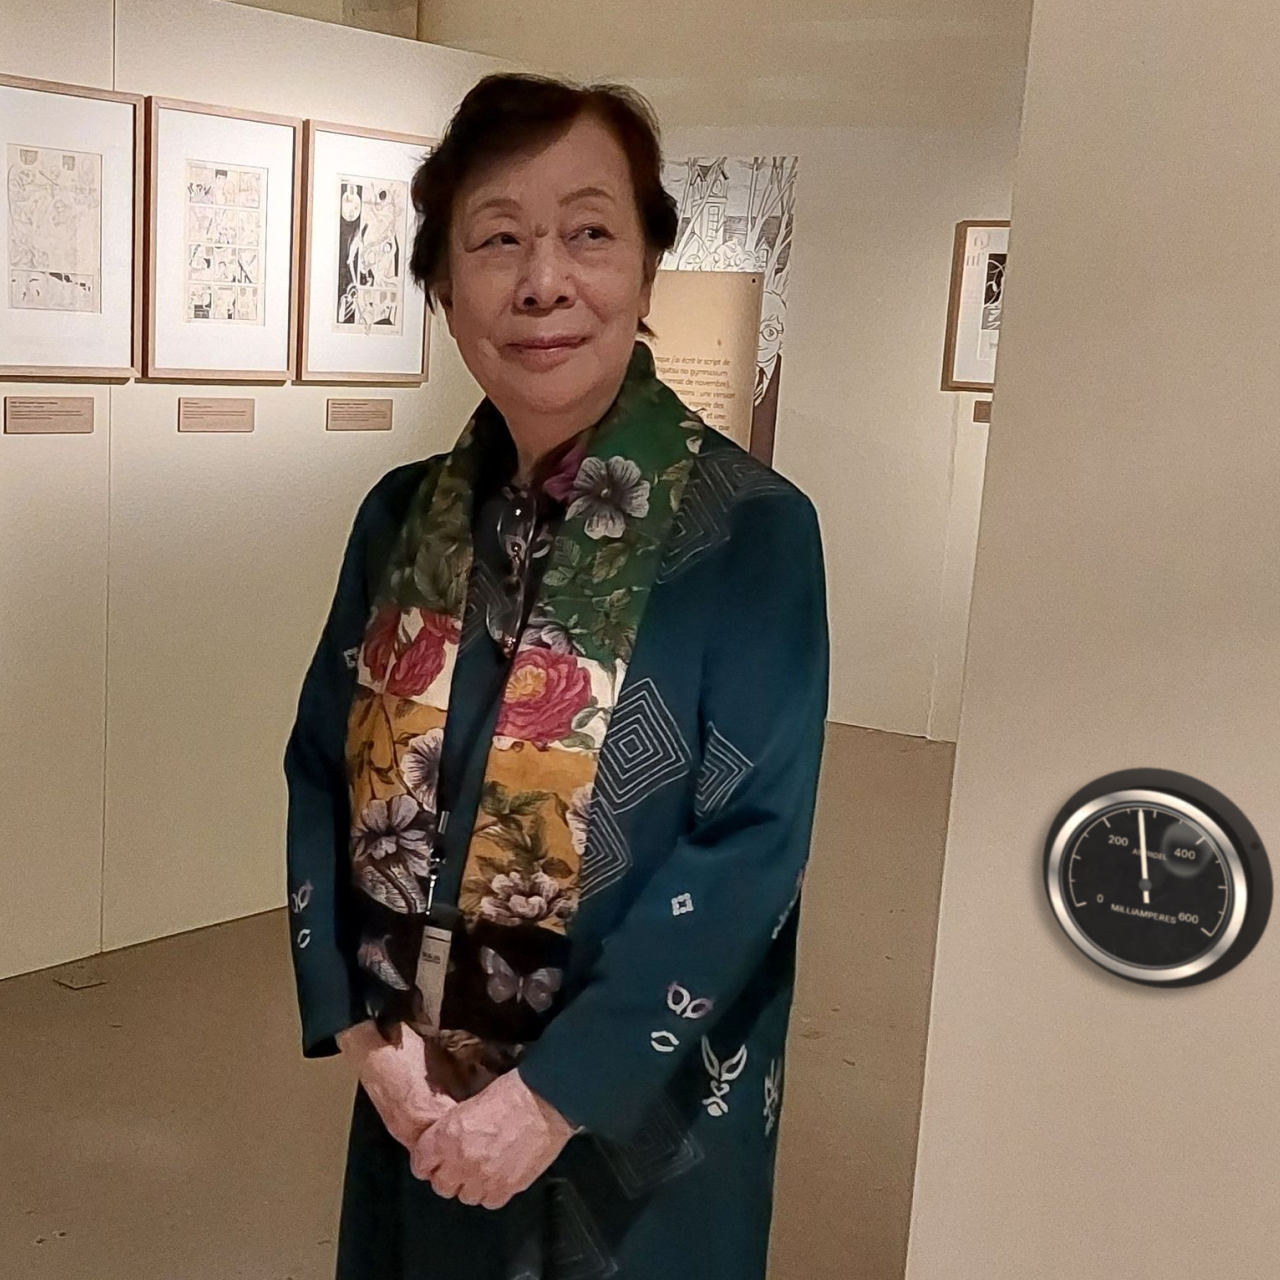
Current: mA 275
